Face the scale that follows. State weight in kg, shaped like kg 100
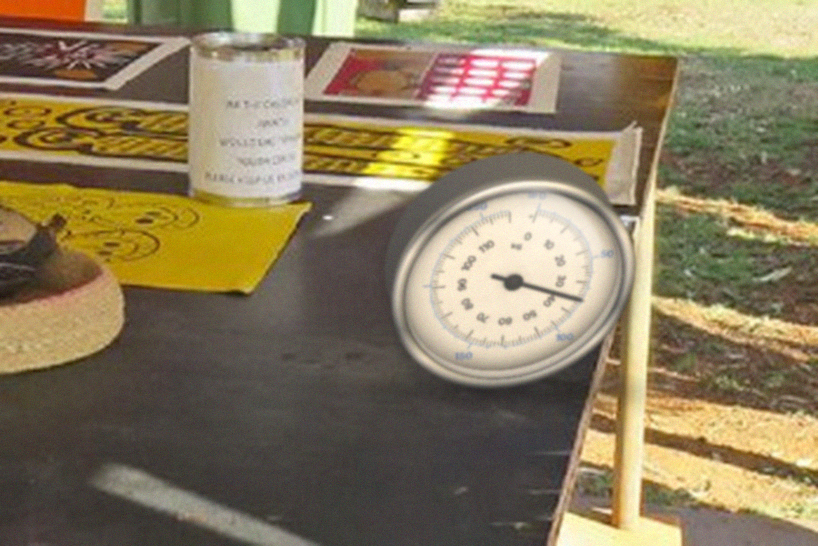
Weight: kg 35
